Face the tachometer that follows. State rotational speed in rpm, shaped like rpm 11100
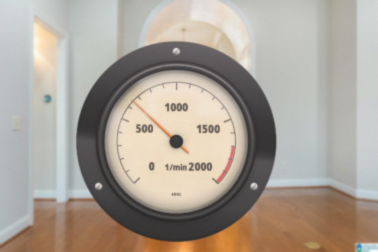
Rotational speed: rpm 650
